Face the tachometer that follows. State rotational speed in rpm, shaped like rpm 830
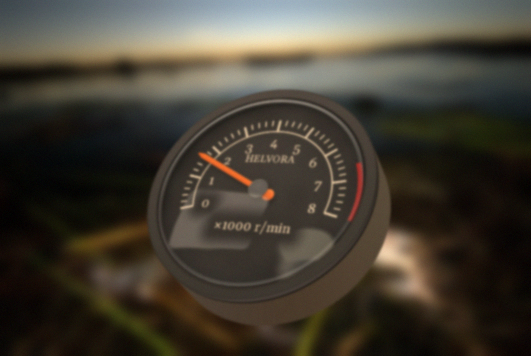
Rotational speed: rpm 1600
